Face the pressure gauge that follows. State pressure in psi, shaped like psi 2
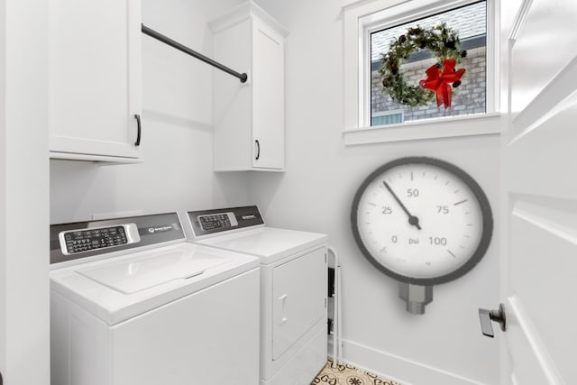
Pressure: psi 37.5
